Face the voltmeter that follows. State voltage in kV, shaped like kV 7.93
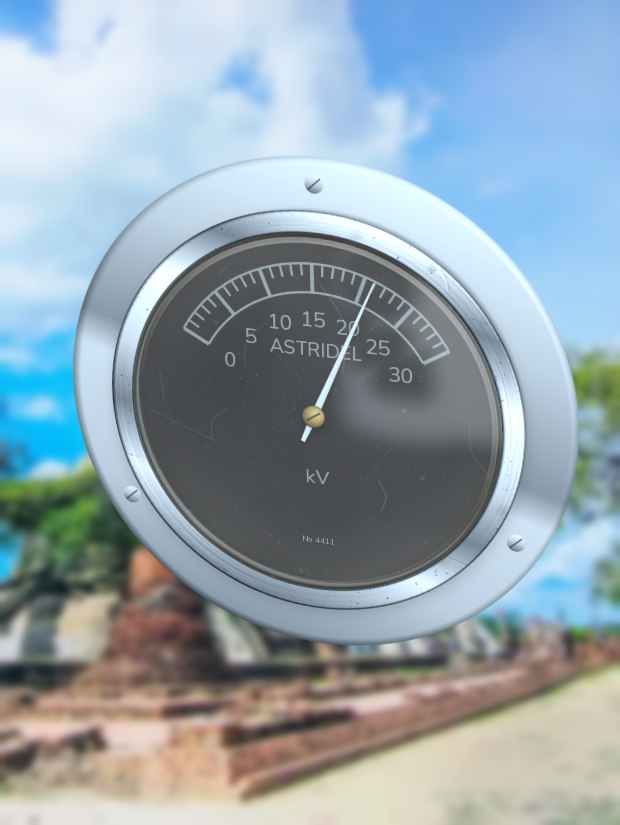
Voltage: kV 21
